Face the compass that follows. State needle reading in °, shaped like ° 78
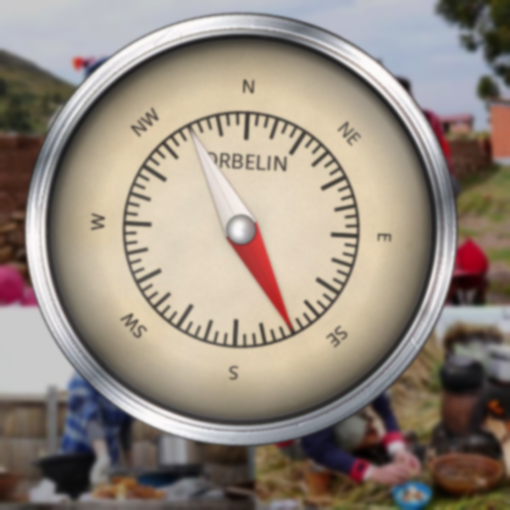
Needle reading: ° 150
